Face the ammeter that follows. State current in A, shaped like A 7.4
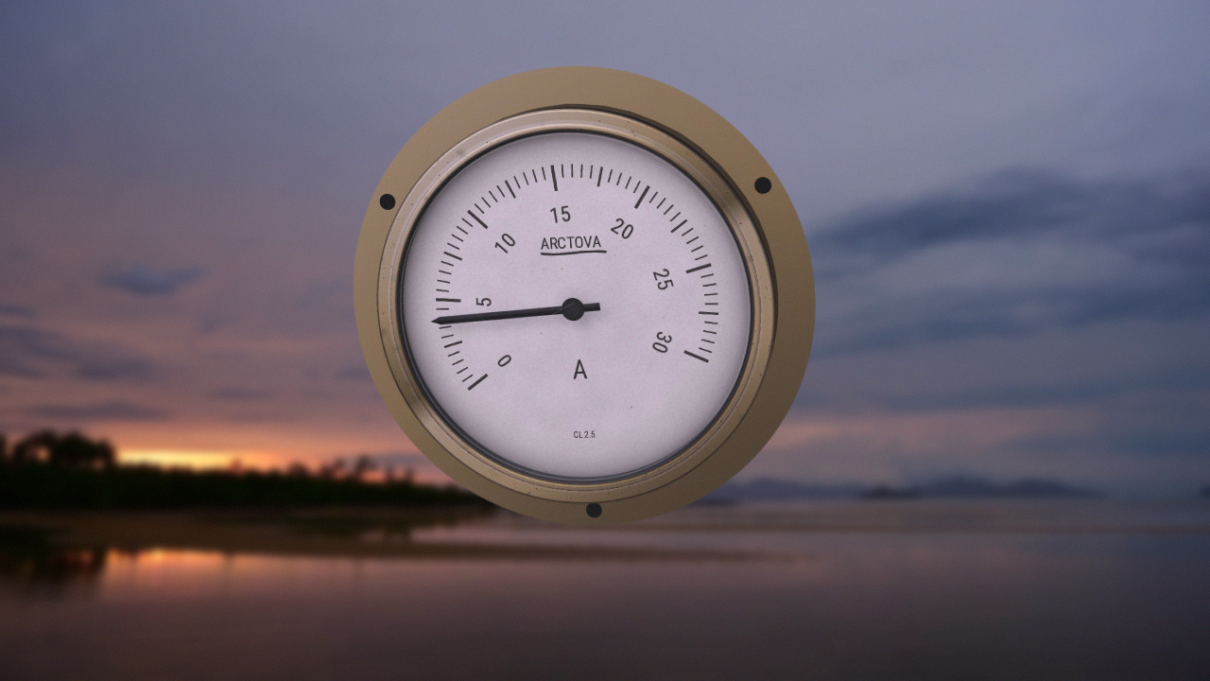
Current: A 4
